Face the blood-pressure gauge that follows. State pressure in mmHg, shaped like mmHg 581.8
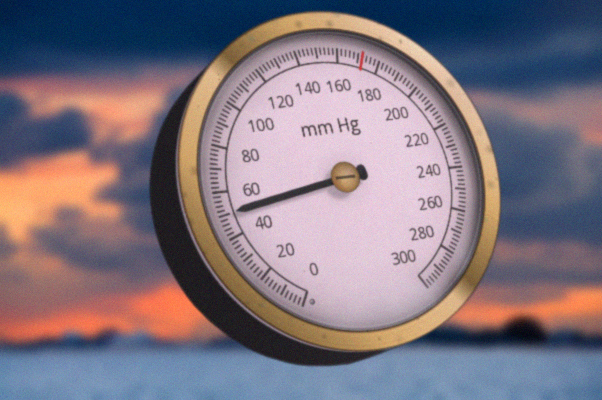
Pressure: mmHg 50
